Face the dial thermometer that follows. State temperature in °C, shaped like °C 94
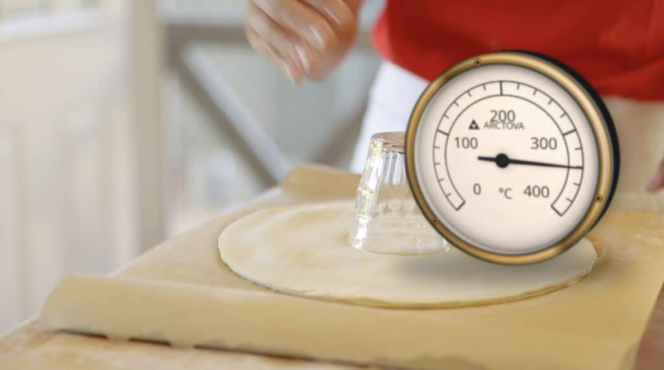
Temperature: °C 340
